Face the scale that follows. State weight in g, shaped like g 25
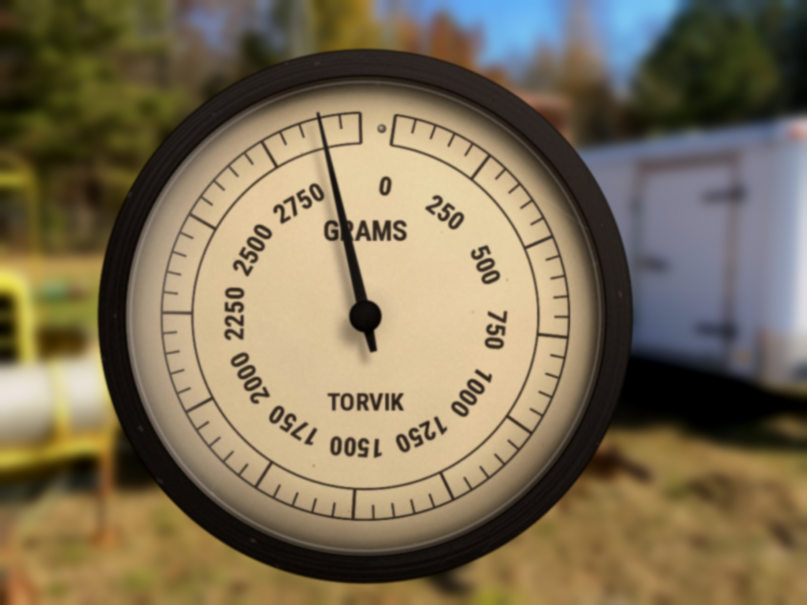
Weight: g 2900
